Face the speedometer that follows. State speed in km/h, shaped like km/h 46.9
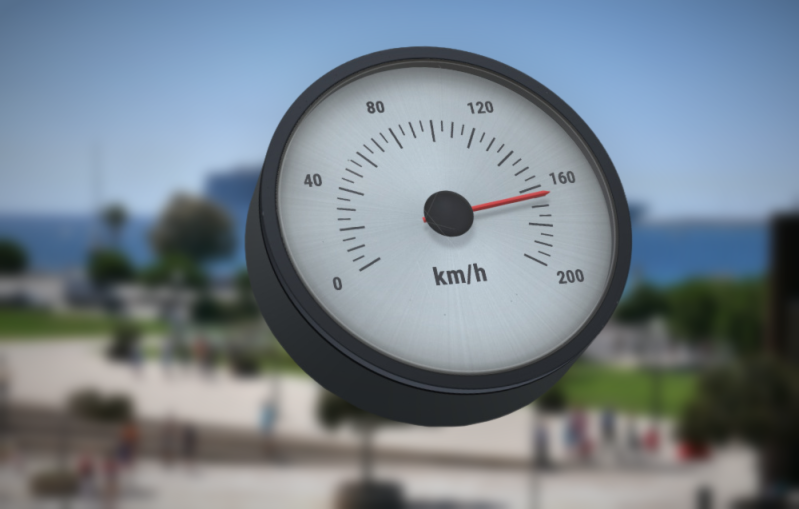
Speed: km/h 165
